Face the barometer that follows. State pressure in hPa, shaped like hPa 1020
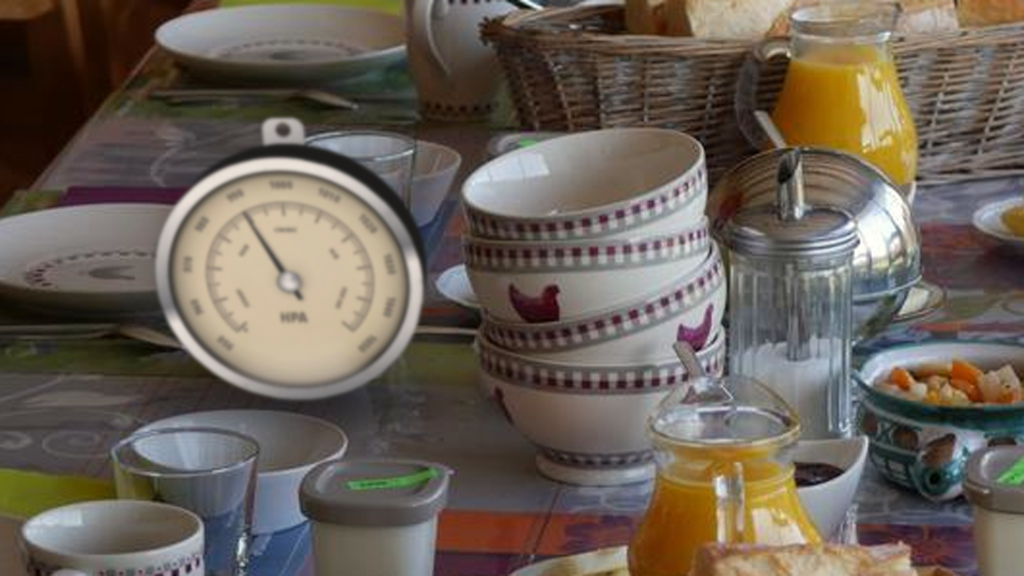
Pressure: hPa 990
